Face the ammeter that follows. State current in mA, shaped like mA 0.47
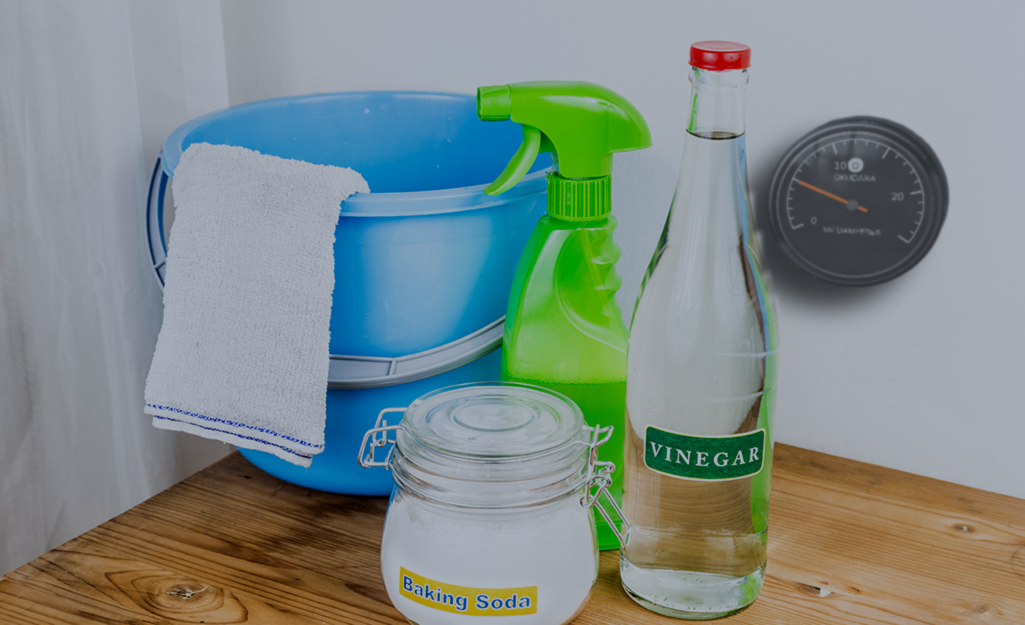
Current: mA 5
